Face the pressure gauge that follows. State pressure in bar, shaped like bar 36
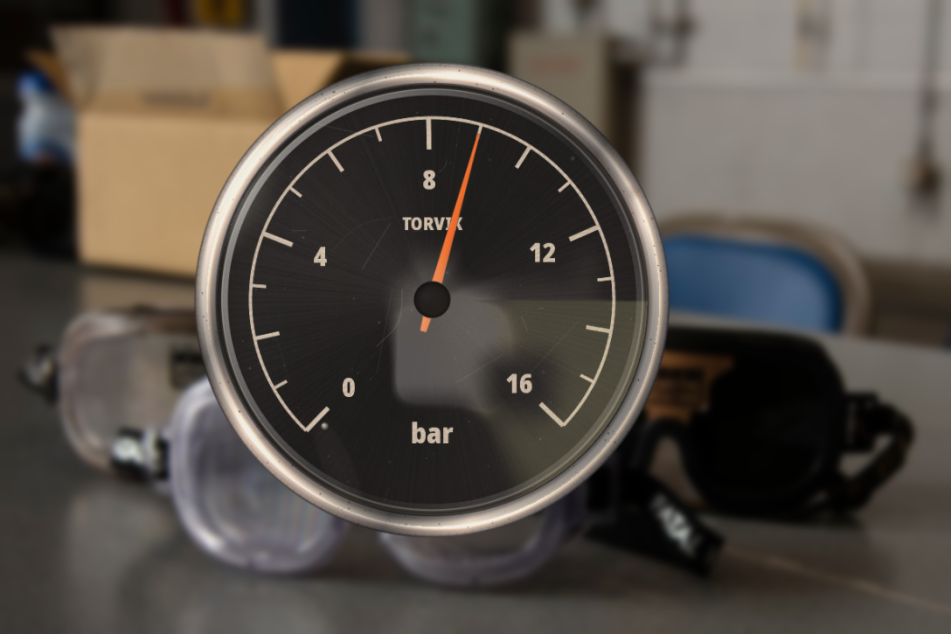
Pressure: bar 9
